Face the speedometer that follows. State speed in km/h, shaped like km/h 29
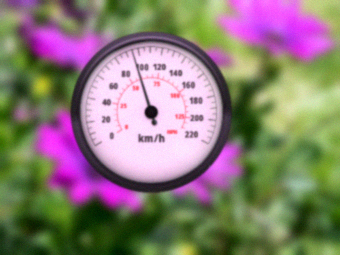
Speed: km/h 95
